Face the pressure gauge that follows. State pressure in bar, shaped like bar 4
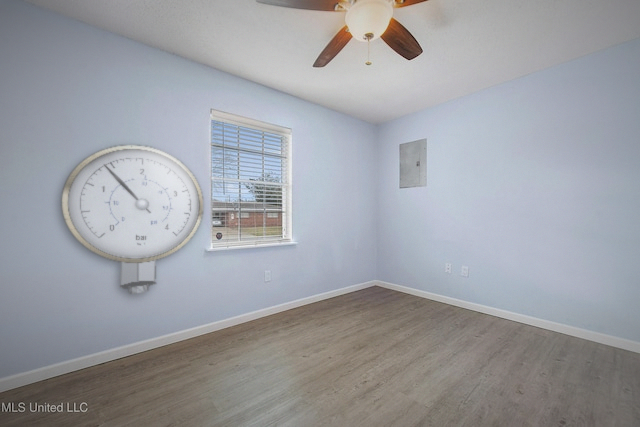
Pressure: bar 1.4
